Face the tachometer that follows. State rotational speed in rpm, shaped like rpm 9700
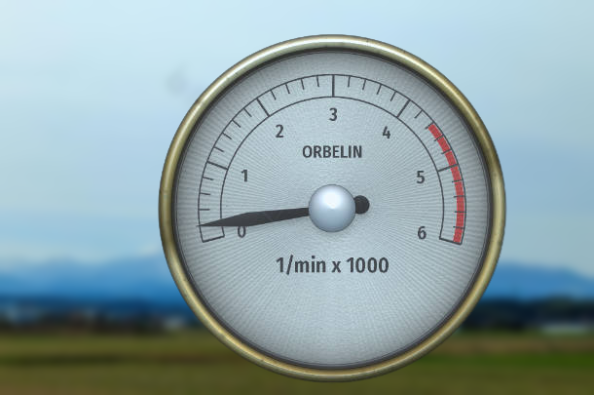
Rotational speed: rpm 200
